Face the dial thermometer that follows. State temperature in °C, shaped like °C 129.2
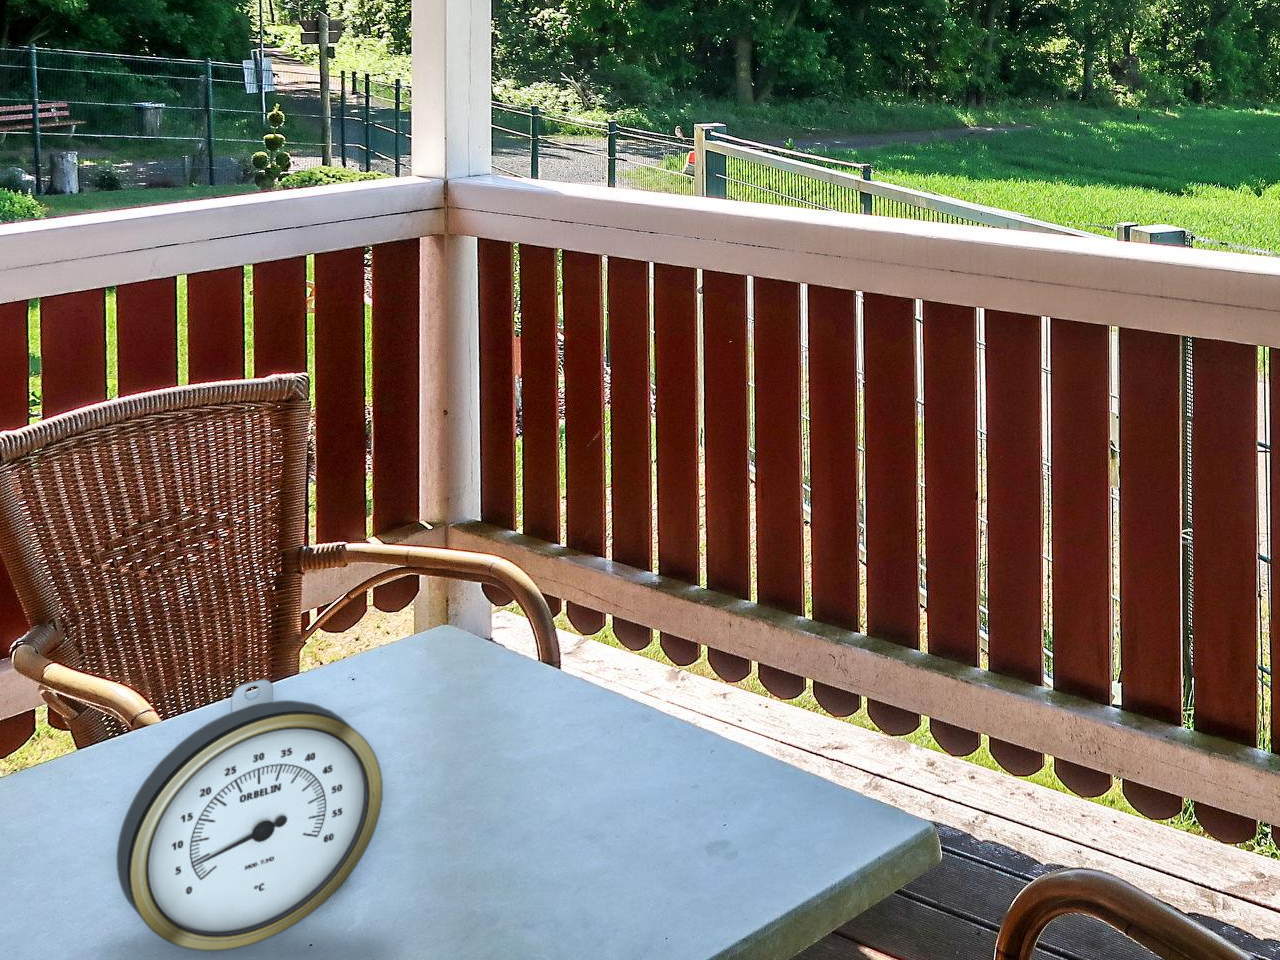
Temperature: °C 5
